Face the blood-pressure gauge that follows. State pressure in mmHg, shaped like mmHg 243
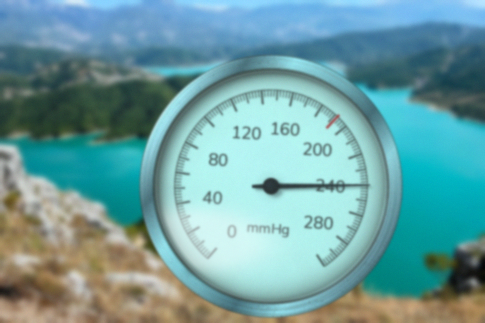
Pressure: mmHg 240
